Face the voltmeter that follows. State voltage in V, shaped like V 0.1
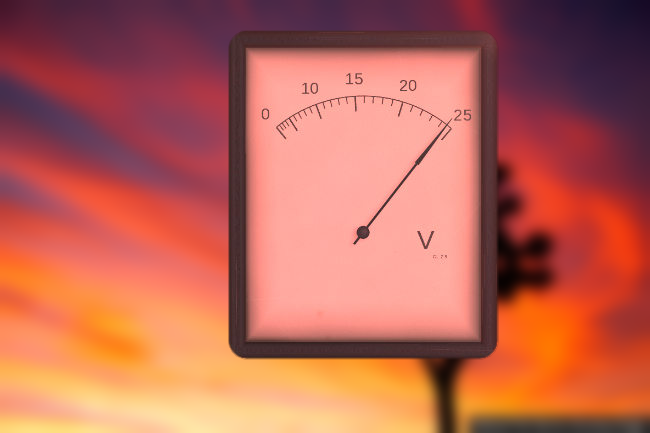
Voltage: V 24.5
